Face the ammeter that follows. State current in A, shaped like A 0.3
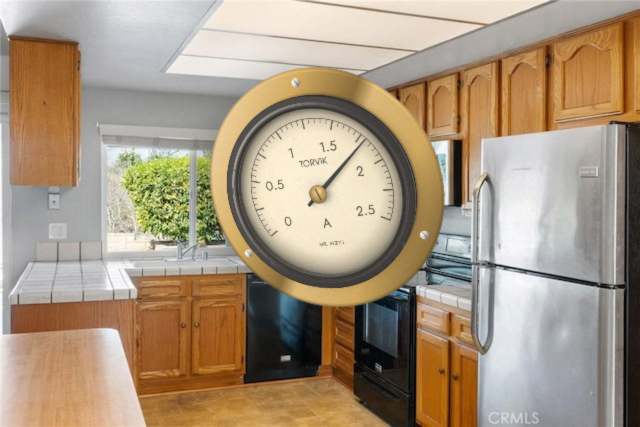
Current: A 1.8
